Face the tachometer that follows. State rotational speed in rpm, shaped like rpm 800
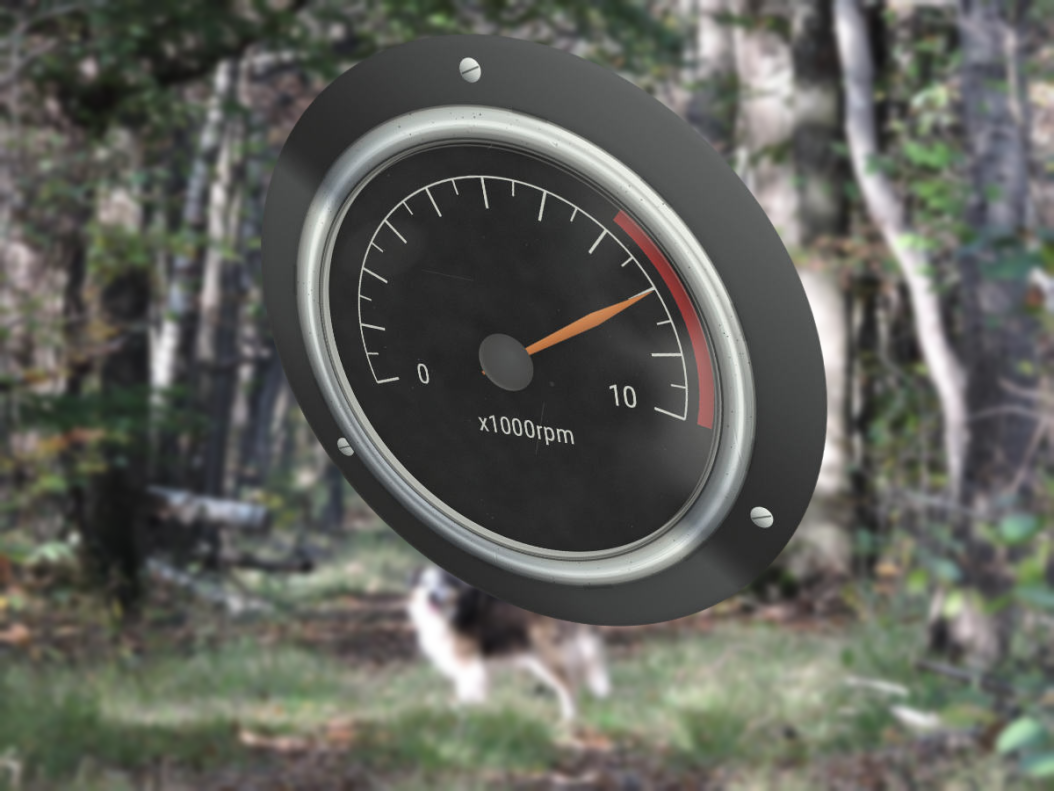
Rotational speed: rpm 8000
